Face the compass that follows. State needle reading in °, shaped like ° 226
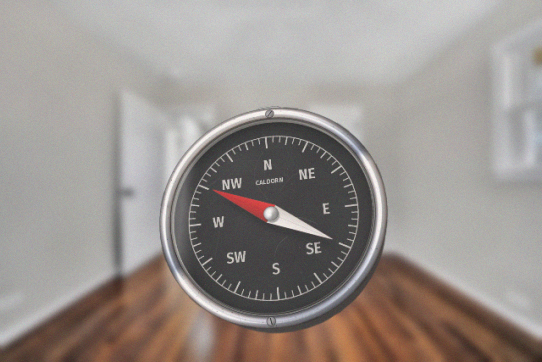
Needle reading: ° 300
